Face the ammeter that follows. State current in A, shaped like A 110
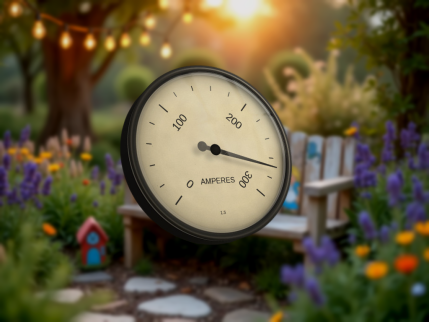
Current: A 270
